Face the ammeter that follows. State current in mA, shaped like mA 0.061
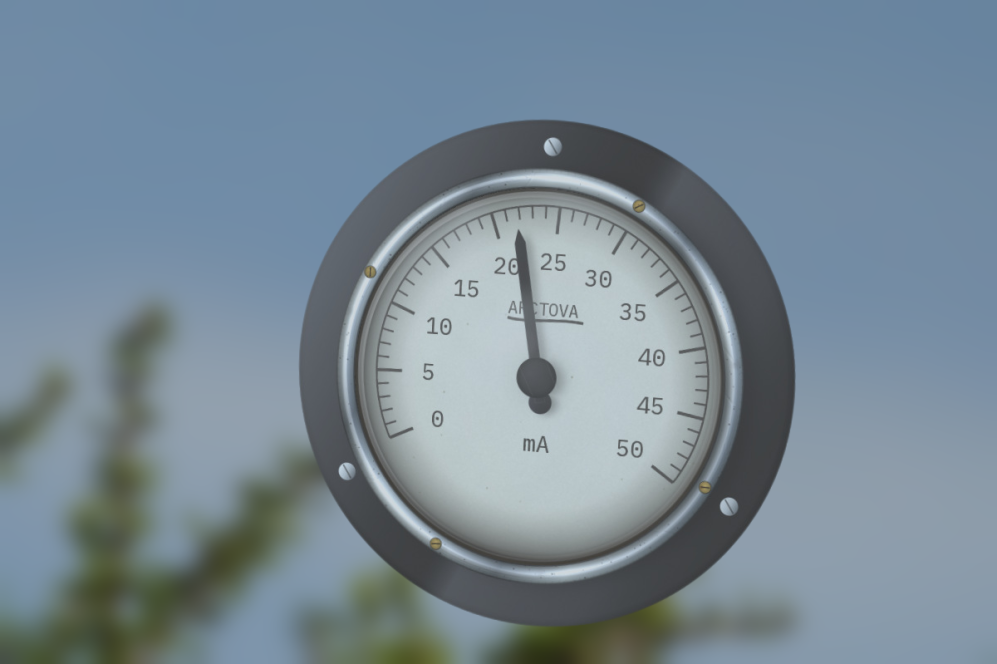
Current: mA 22
